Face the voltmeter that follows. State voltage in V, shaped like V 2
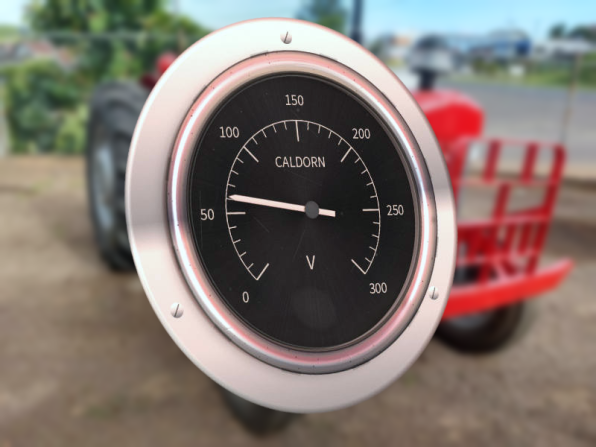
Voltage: V 60
